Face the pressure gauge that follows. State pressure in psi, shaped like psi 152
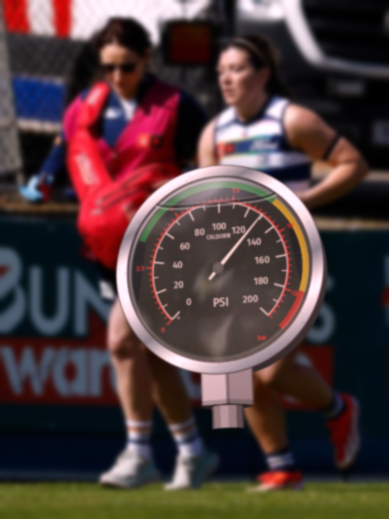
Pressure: psi 130
